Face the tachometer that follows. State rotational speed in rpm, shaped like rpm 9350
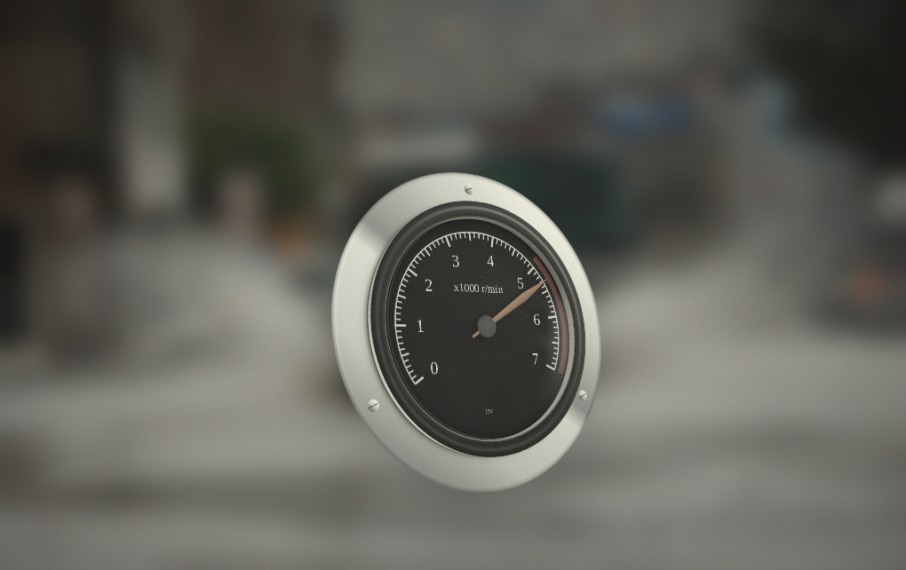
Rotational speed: rpm 5300
